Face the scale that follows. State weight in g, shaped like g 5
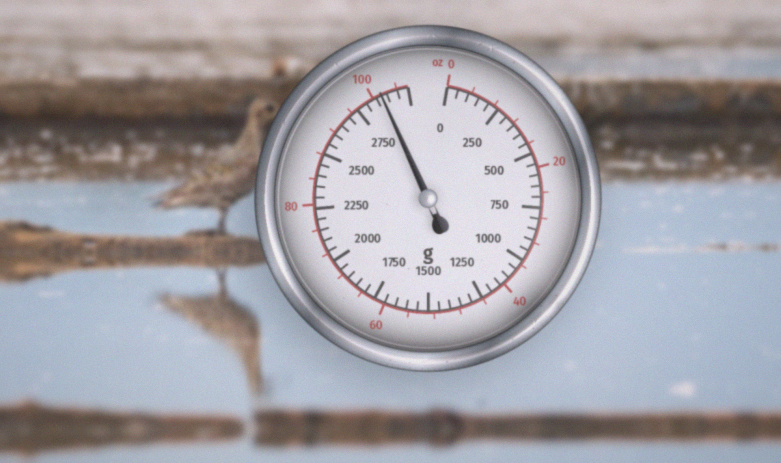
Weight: g 2875
